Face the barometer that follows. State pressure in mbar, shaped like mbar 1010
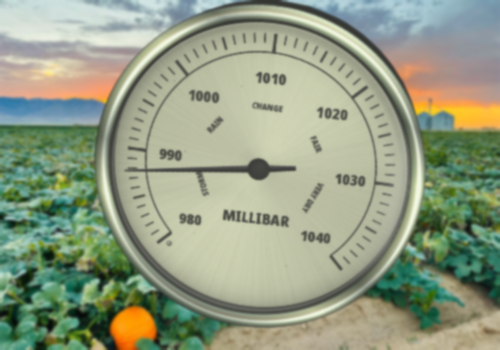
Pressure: mbar 988
